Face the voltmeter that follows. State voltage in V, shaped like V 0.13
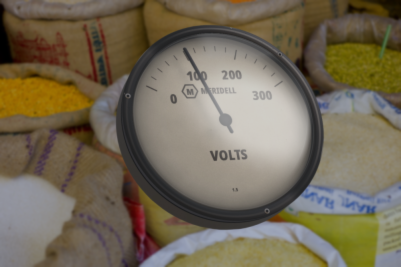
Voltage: V 100
